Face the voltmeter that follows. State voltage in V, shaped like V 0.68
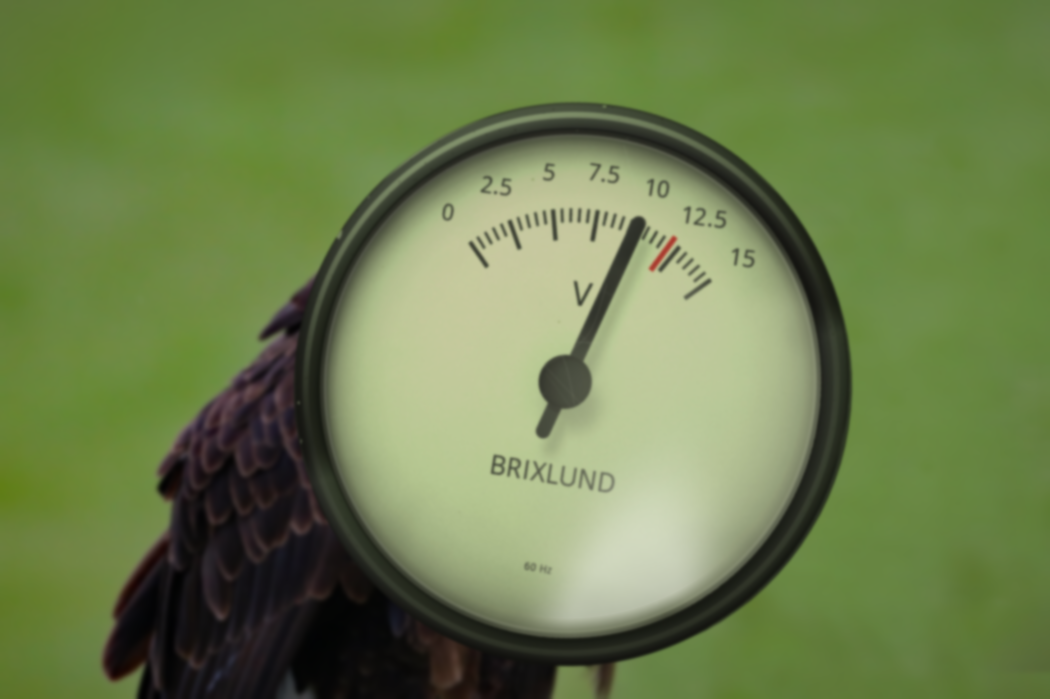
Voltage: V 10
